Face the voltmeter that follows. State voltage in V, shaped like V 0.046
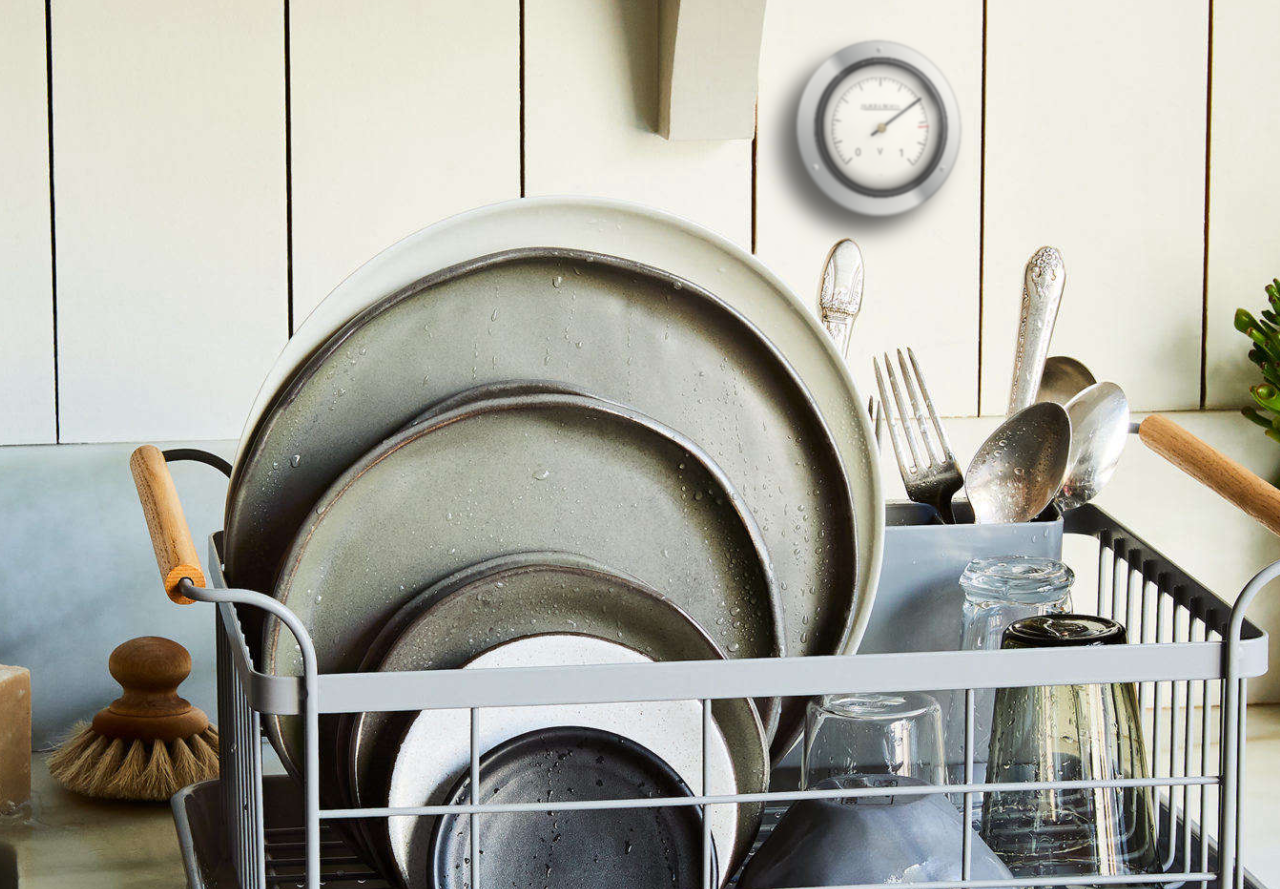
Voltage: V 0.7
